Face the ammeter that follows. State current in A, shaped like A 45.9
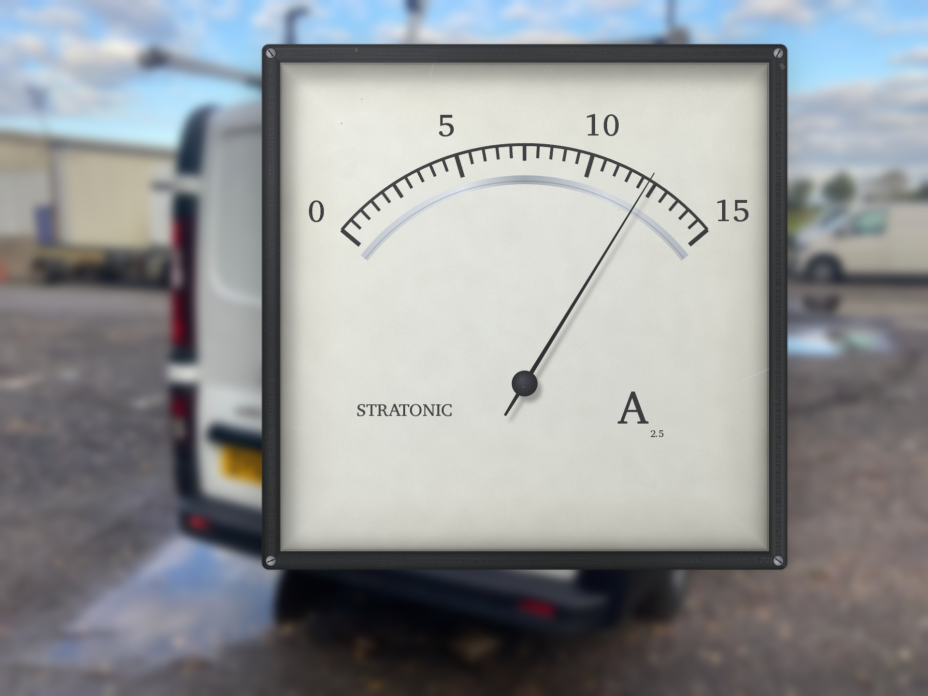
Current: A 12.25
